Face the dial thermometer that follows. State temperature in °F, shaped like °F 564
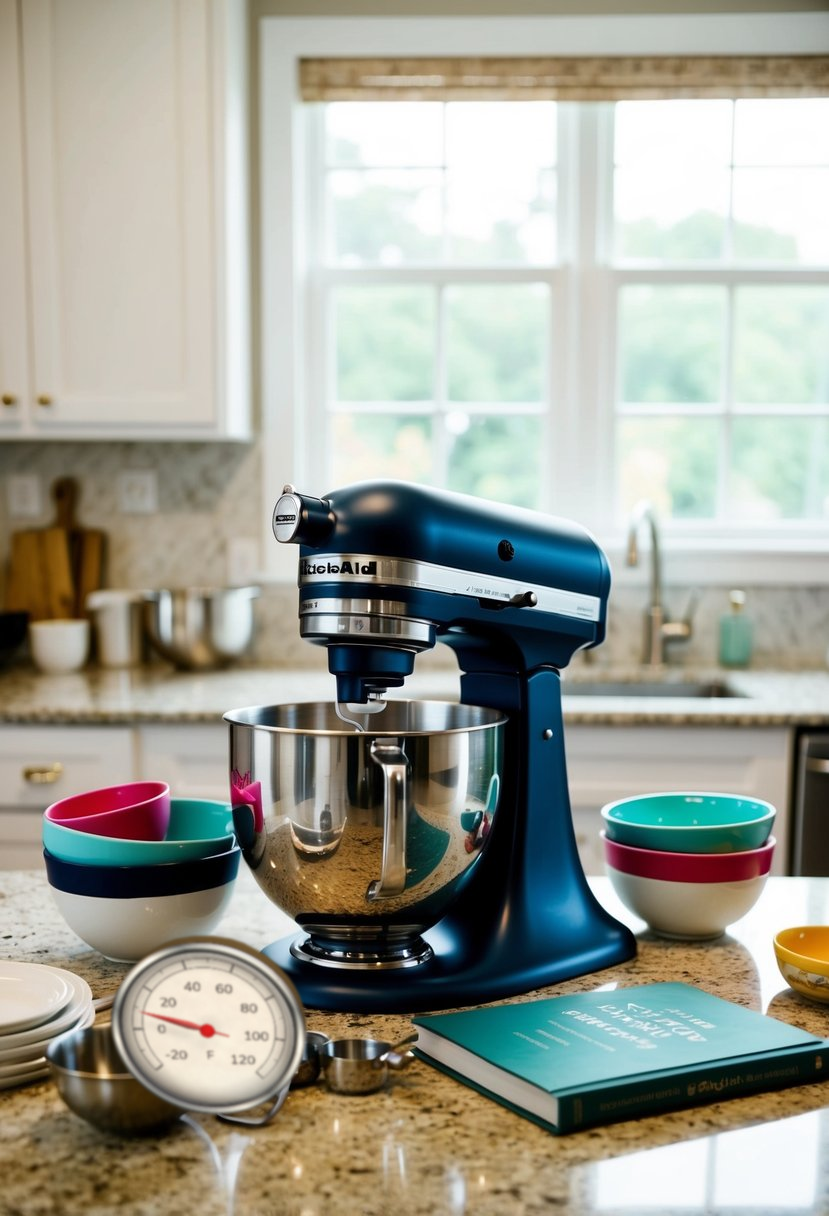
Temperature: °F 10
